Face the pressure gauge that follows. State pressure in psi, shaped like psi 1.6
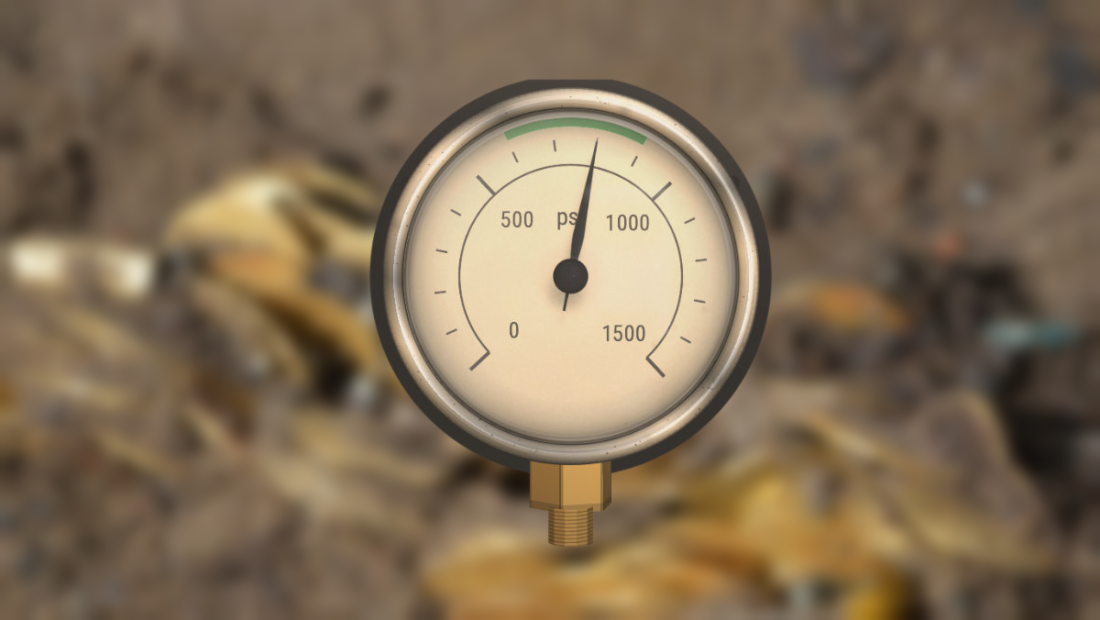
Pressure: psi 800
